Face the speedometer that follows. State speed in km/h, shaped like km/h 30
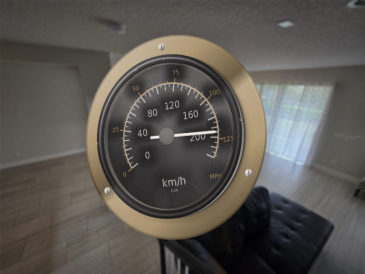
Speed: km/h 195
